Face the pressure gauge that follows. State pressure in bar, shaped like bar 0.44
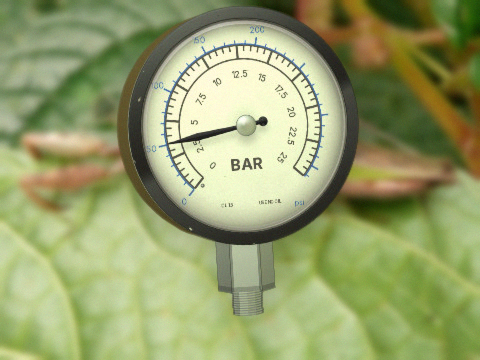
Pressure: bar 3.5
